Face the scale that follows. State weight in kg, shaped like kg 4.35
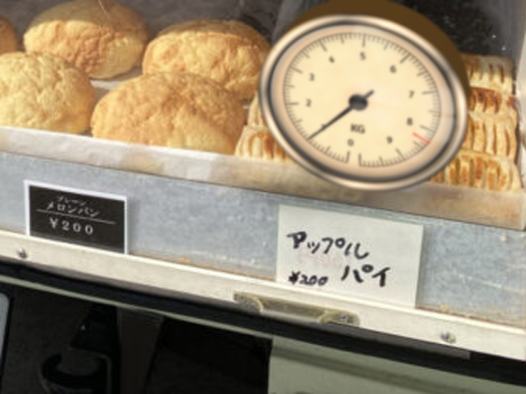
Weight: kg 1
